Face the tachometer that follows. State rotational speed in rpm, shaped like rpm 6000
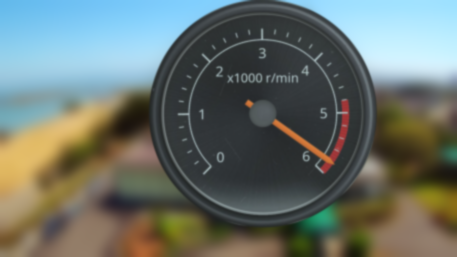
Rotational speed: rpm 5800
